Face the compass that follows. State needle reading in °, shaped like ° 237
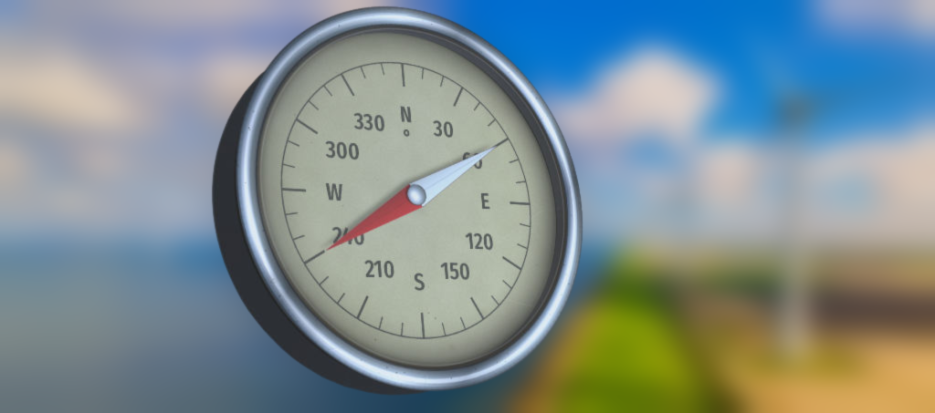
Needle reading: ° 240
